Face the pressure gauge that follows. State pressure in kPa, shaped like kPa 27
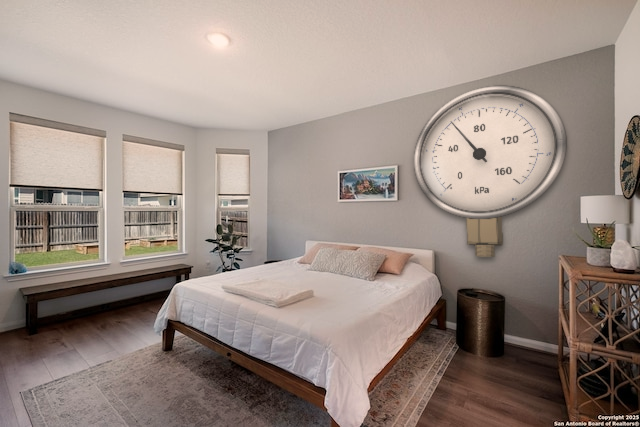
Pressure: kPa 60
